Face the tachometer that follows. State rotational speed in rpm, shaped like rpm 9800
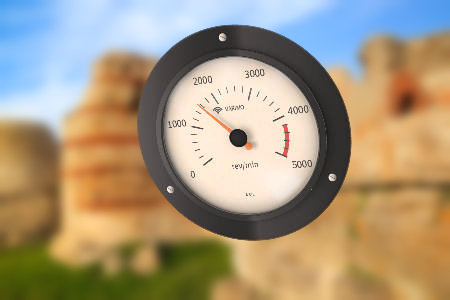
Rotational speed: rpm 1600
